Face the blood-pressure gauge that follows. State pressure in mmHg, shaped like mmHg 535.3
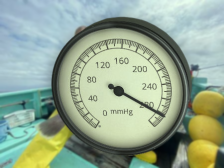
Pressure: mmHg 280
